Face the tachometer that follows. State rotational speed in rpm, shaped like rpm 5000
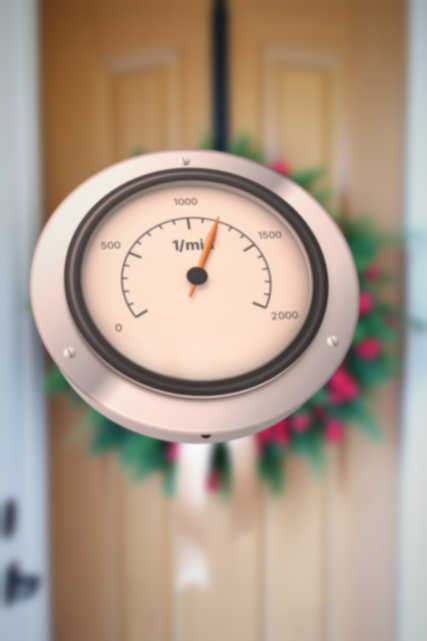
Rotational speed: rpm 1200
